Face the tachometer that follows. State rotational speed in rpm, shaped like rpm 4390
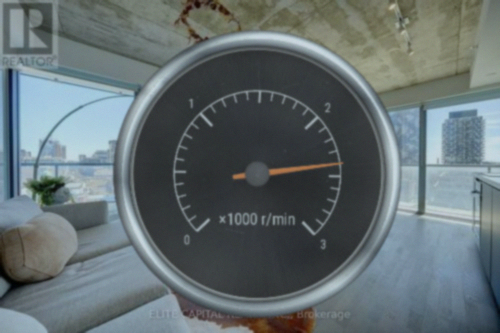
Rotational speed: rpm 2400
